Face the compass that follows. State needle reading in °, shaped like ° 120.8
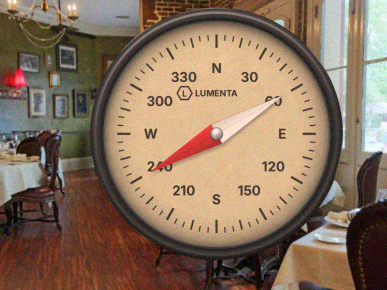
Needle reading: ° 240
